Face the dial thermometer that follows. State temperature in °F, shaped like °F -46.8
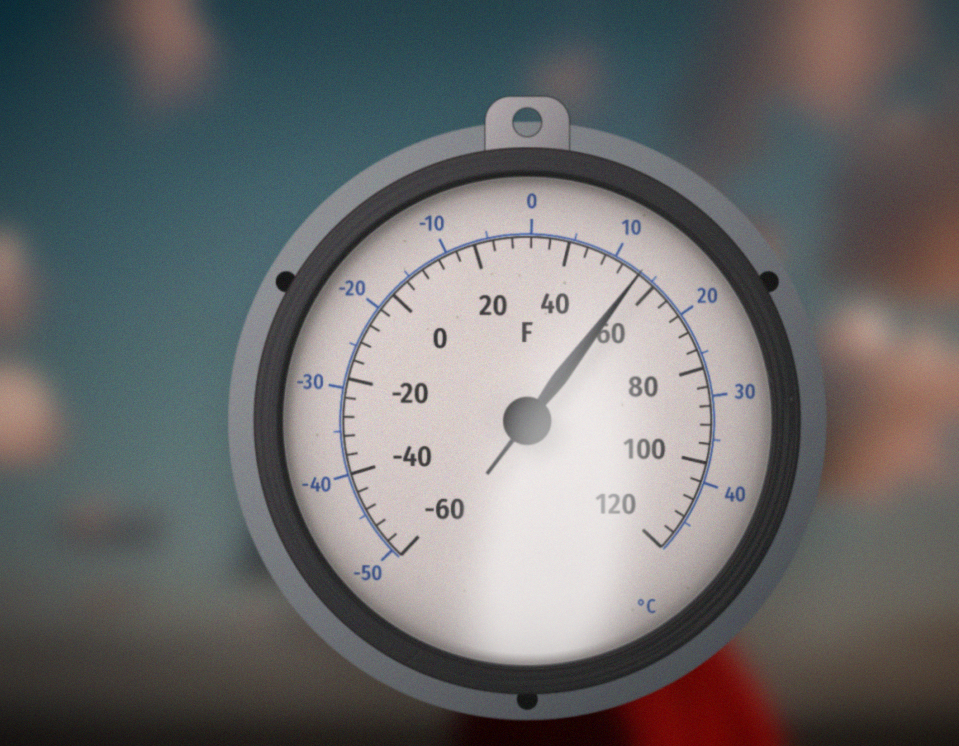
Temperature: °F 56
